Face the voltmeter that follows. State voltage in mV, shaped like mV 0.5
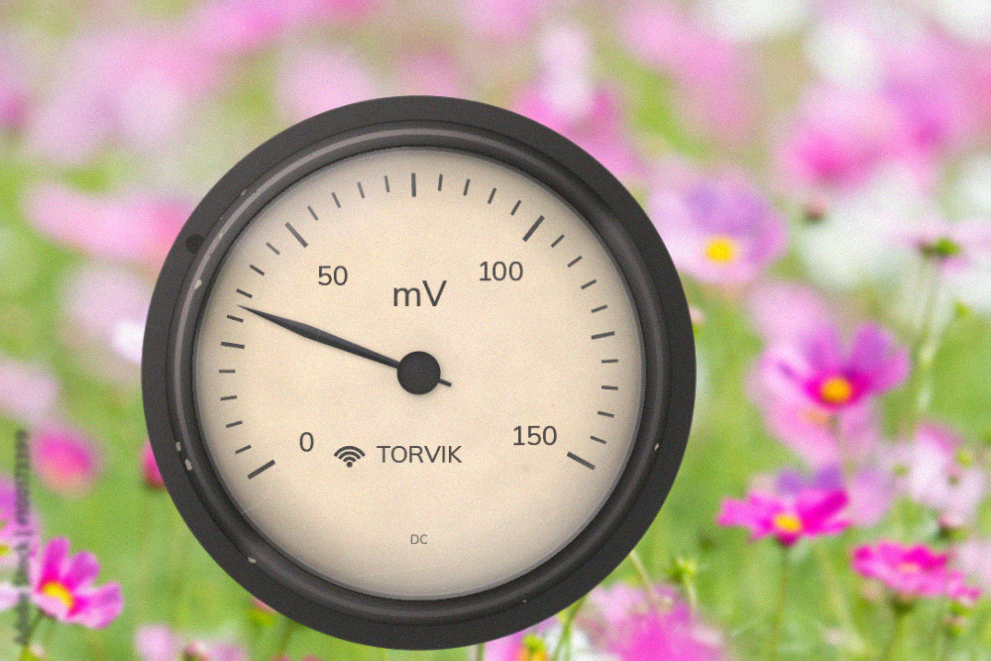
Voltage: mV 32.5
